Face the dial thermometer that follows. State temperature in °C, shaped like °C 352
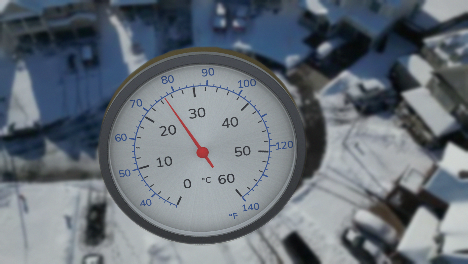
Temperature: °C 25
